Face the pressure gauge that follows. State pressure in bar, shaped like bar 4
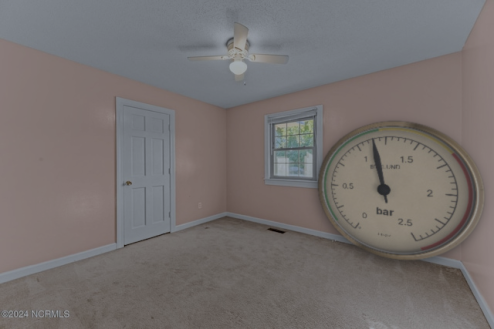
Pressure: bar 1.15
